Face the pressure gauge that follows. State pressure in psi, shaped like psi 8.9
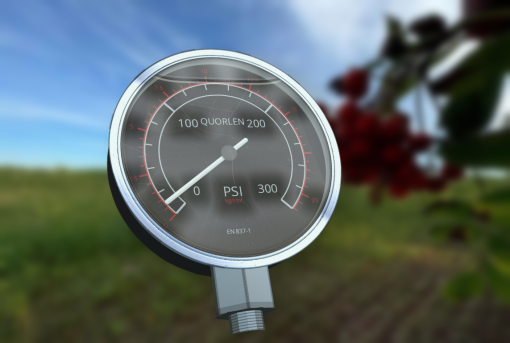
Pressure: psi 10
